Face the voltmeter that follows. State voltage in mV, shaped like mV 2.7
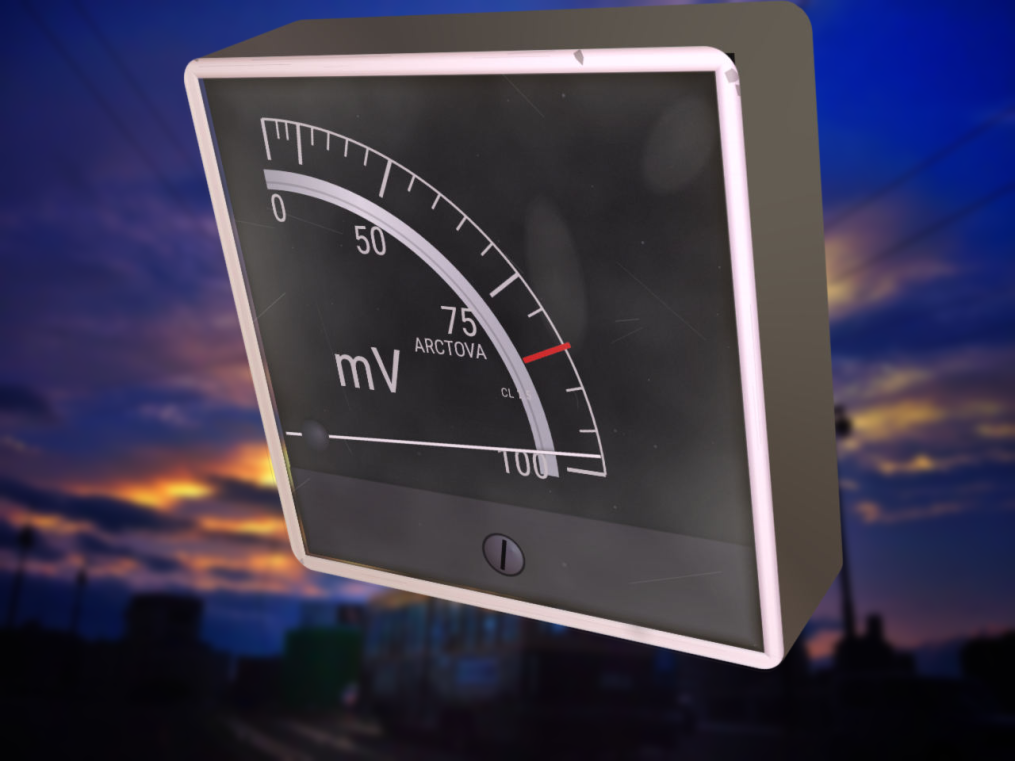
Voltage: mV 97.5
